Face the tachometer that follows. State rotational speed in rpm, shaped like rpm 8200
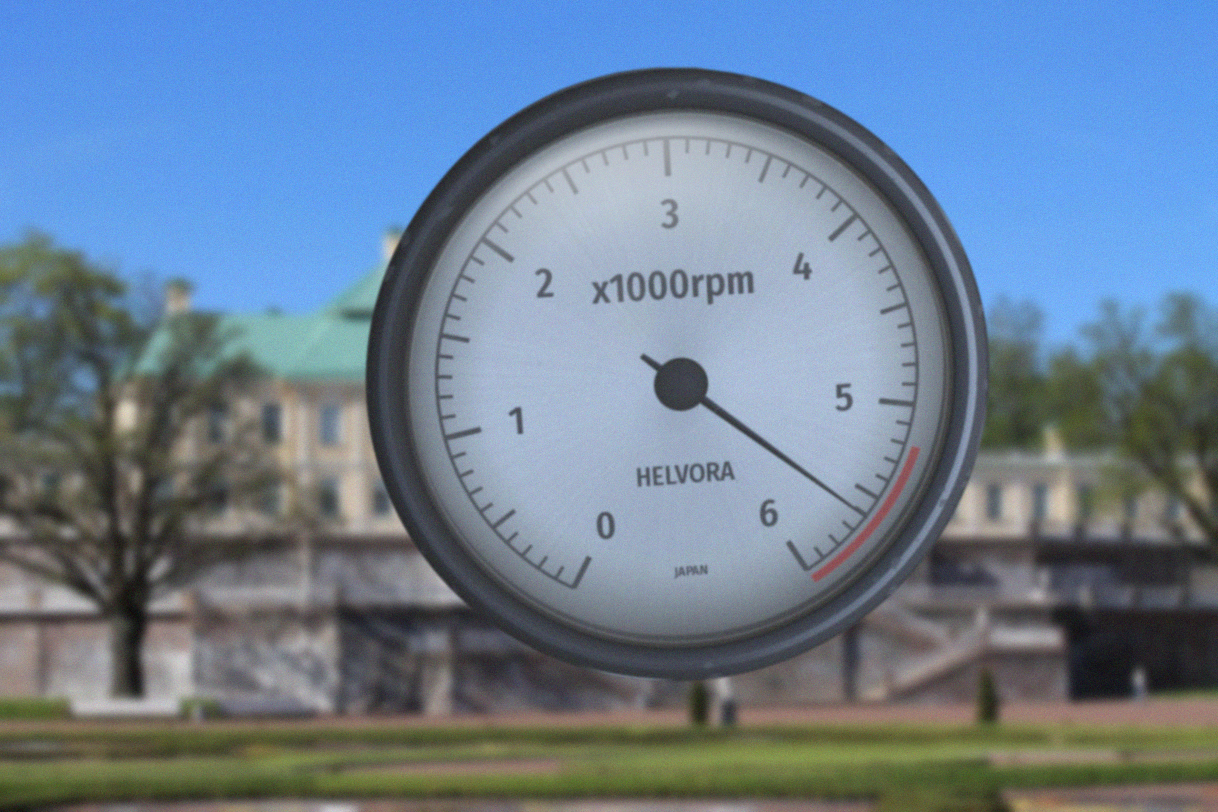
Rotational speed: rpm 5600
